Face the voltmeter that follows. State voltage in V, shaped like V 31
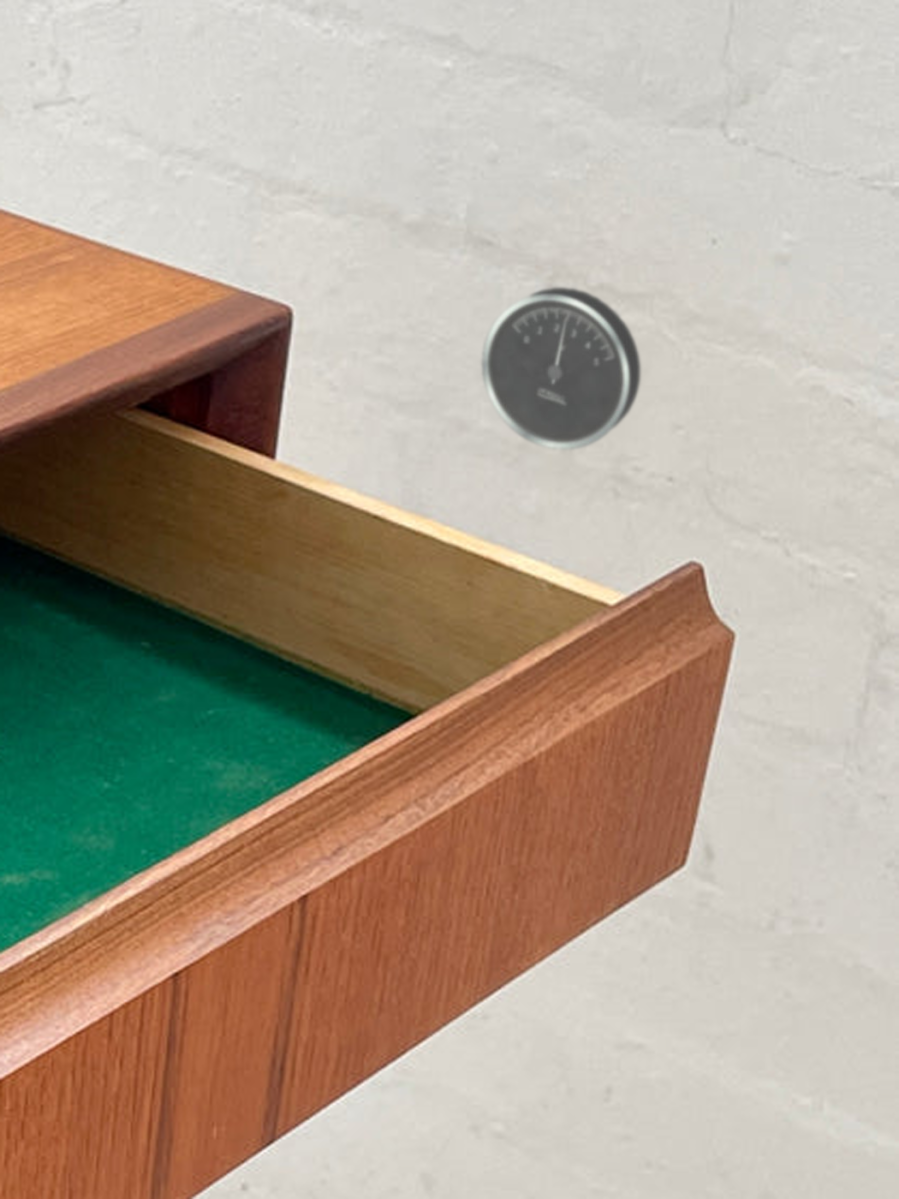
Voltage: V 2.5
